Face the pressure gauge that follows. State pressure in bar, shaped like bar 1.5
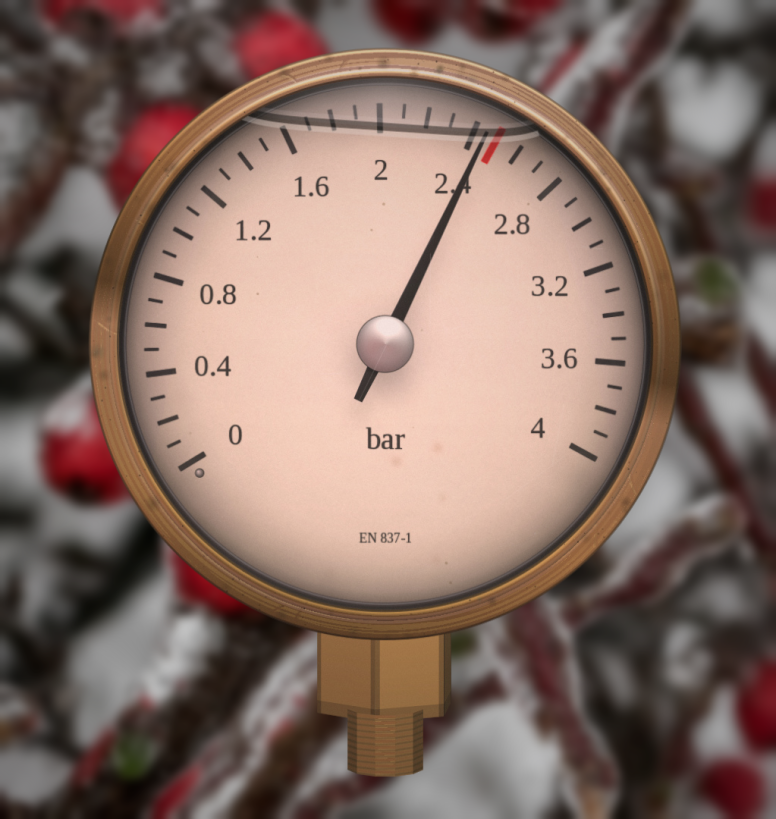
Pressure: bar 2.45
